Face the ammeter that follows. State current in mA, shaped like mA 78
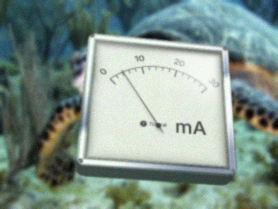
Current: mA 4
